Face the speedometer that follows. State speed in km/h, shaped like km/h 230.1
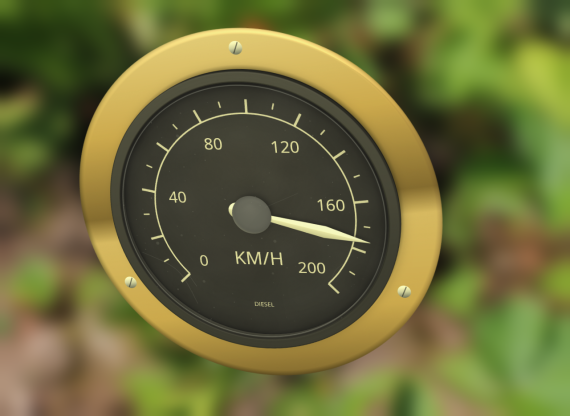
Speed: km/h 175
